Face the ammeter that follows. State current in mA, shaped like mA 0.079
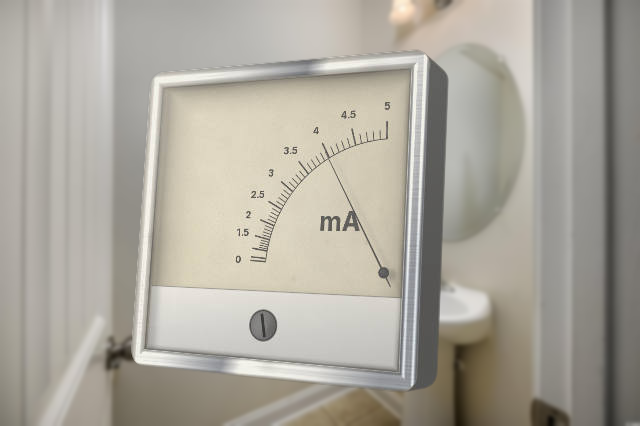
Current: mA 4
